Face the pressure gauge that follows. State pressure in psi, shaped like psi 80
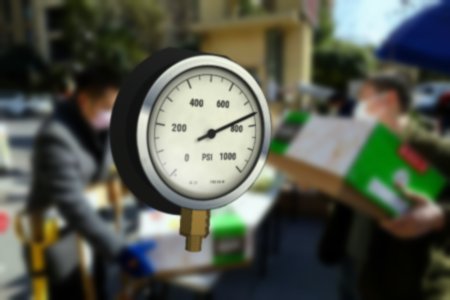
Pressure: psi 750
